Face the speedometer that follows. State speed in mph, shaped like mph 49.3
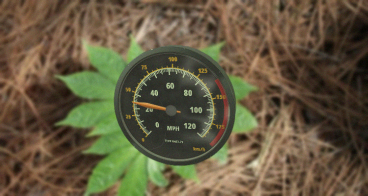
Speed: mph 25
